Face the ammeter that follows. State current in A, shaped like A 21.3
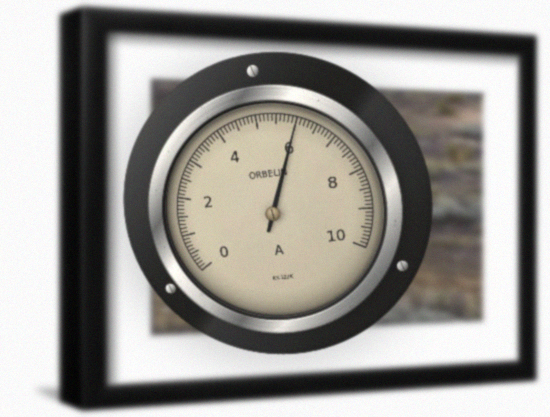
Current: A 6
